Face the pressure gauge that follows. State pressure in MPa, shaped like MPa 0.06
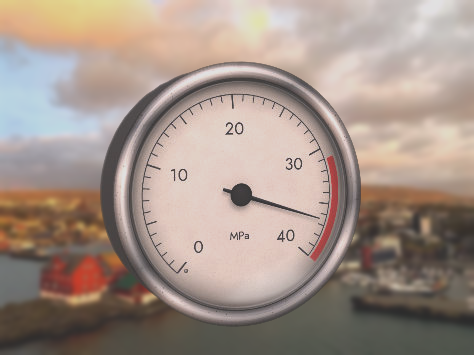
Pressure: MPa 36.5
